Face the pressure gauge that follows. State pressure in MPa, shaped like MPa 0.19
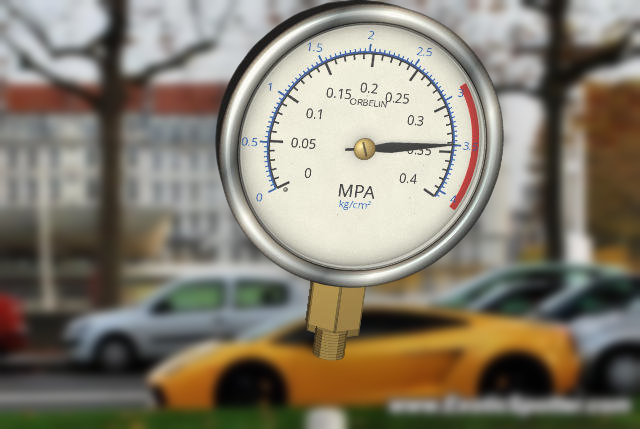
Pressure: MPa 0.34
